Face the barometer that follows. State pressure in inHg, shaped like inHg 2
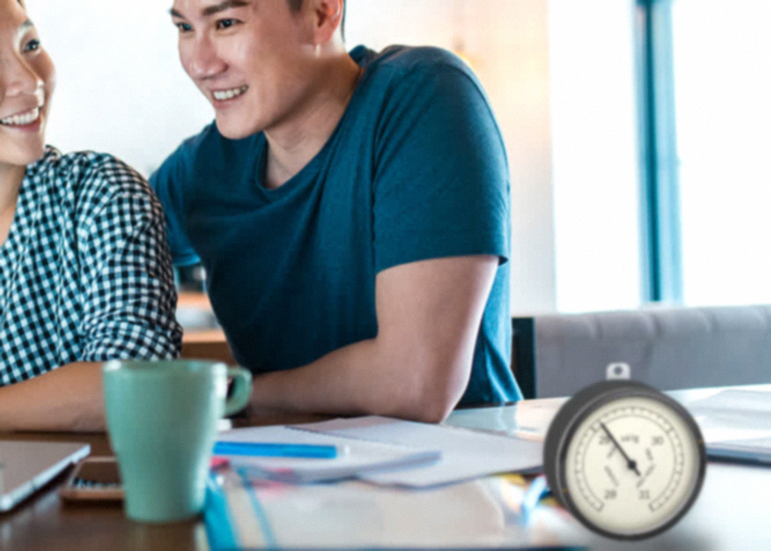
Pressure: inHg 29.1
